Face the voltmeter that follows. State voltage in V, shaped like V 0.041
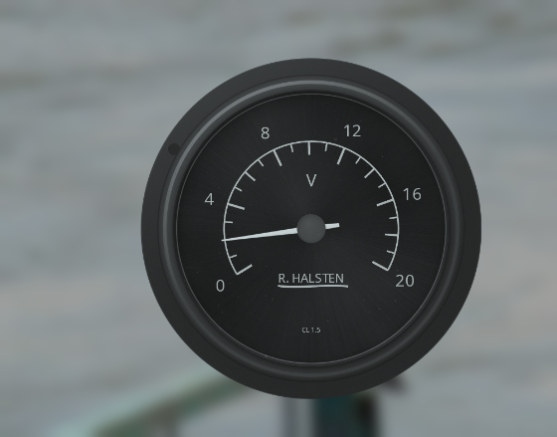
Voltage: V 2
